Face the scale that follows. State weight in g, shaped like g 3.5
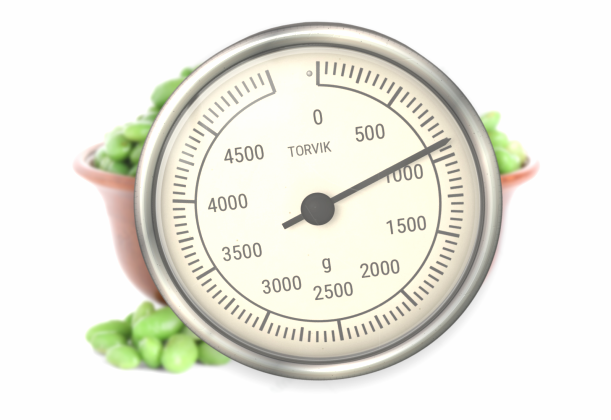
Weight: g 900
